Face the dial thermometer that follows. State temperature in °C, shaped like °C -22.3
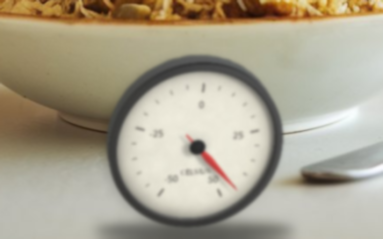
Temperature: °C 45
